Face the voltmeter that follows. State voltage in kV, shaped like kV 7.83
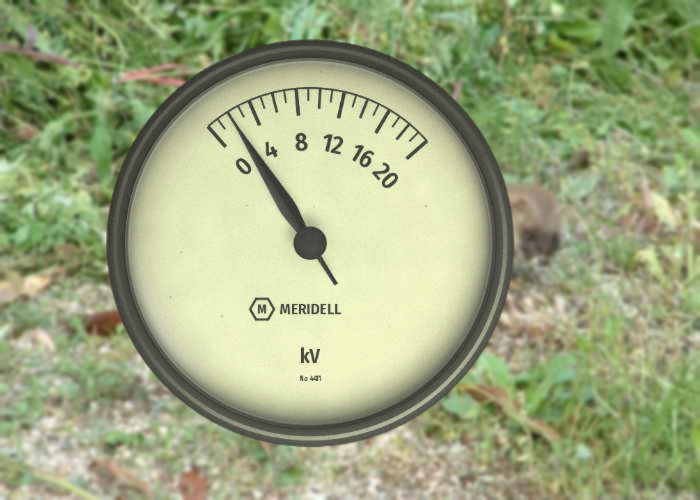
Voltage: kV 2
